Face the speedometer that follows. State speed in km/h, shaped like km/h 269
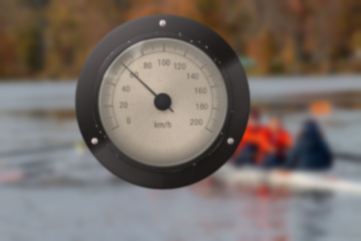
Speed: km/h 60
